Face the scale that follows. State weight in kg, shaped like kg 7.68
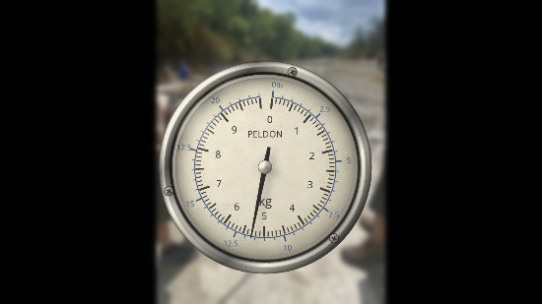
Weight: kg 5.3
